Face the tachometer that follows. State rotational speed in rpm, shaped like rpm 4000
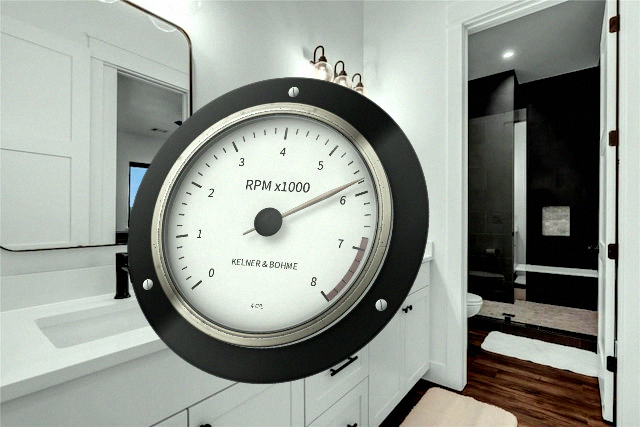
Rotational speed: rpm 5800
